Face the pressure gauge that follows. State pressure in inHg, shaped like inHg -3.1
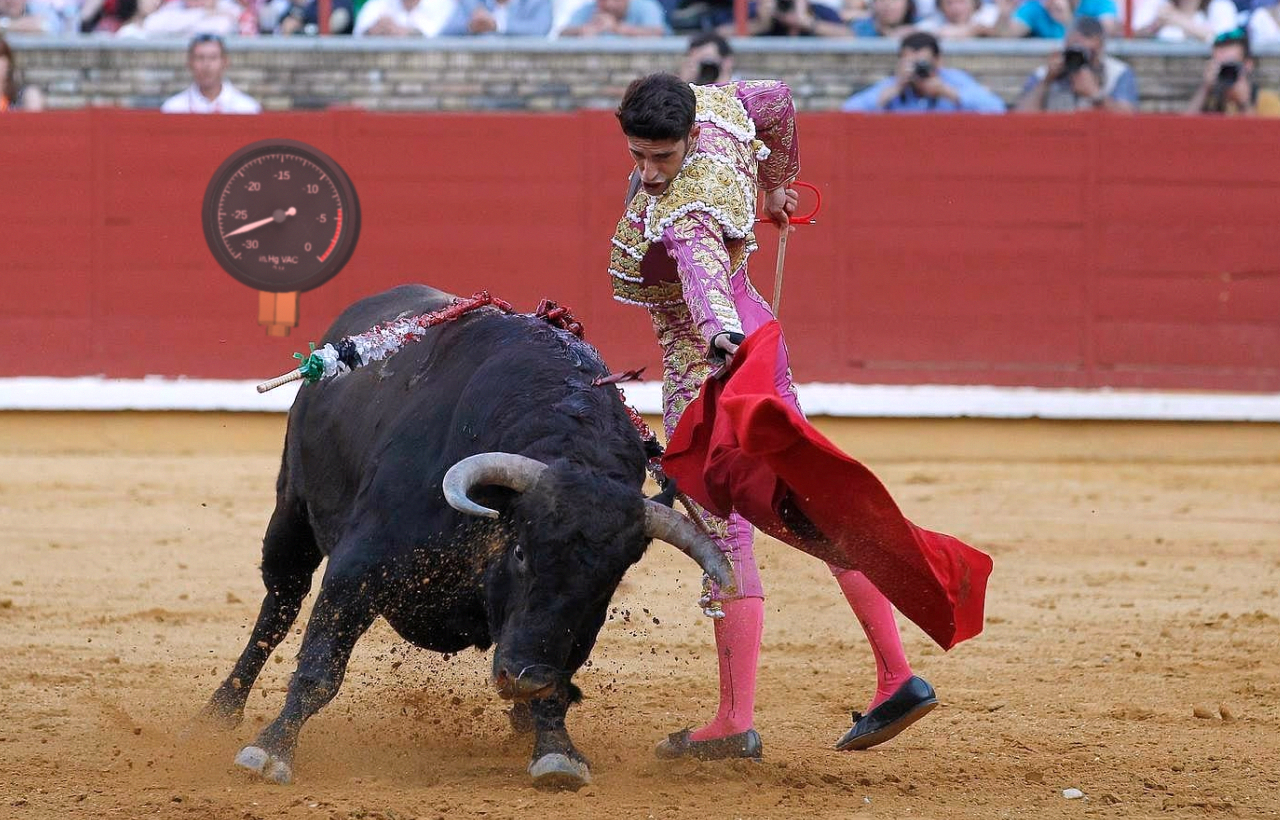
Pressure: inHg -27.5
